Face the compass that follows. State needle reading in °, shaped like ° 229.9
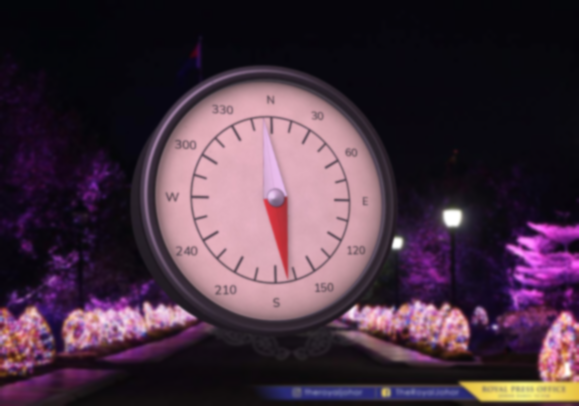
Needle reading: ° 172.5
